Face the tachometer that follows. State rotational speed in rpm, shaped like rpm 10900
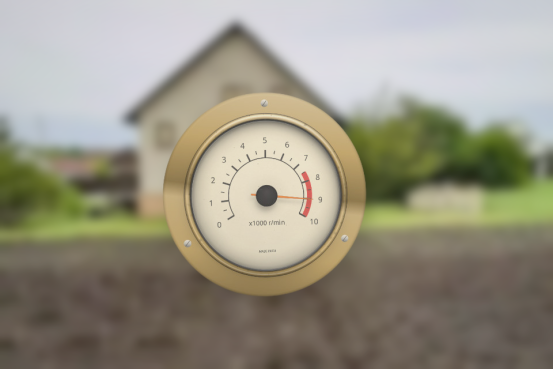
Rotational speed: rpm 9000
